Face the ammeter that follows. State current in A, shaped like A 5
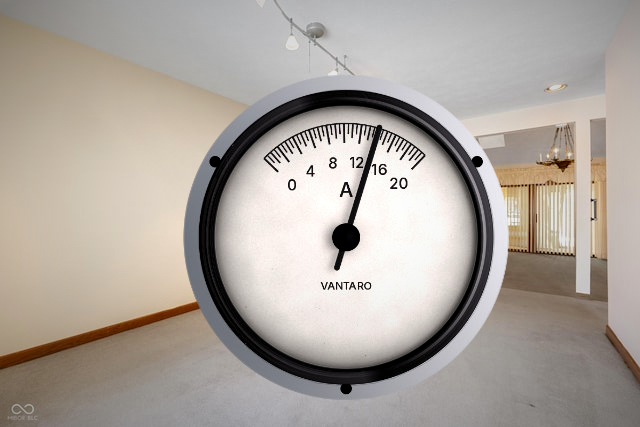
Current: A 14
